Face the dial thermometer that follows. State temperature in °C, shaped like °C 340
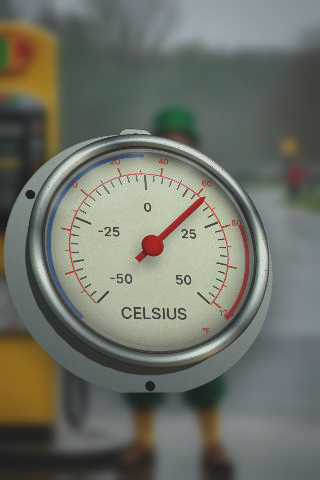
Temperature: °C 17.5
